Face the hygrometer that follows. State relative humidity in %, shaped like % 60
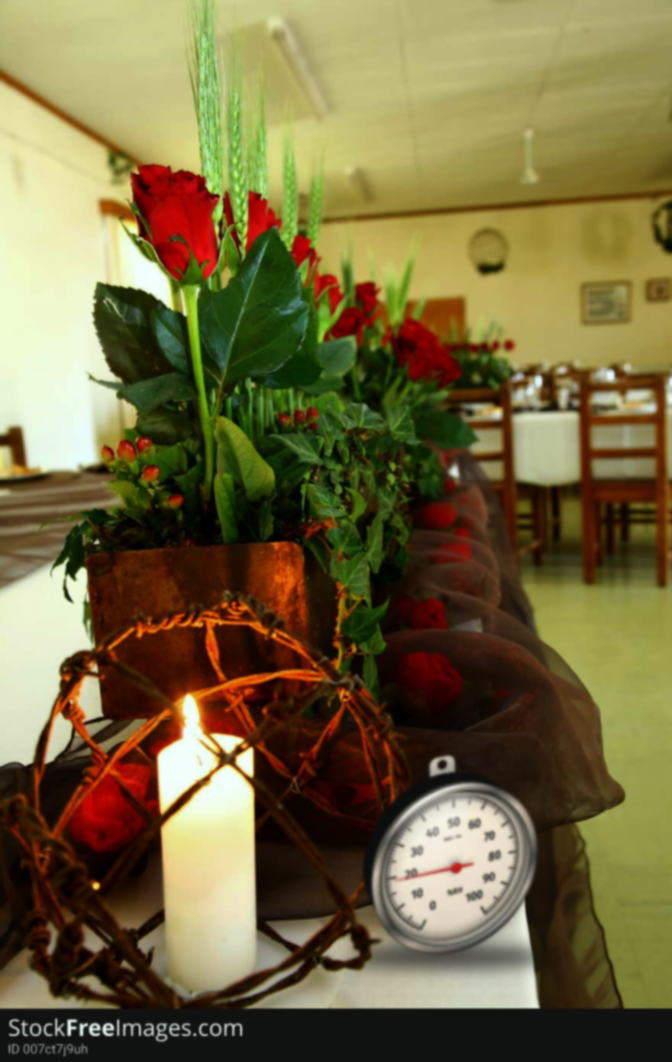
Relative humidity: % 20
